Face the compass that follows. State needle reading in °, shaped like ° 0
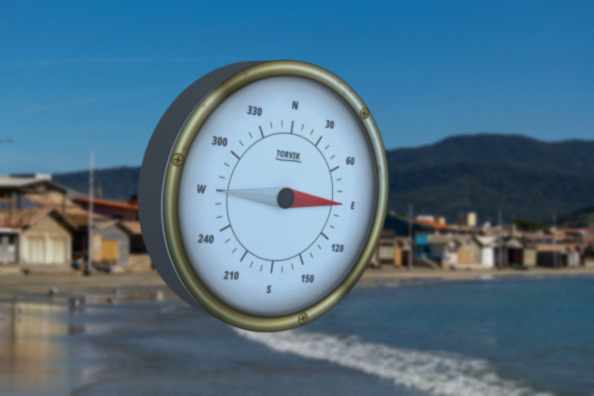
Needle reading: ° 90
